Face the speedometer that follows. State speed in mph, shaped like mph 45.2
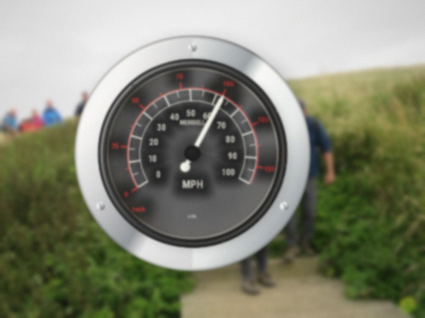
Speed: mph 62.5
